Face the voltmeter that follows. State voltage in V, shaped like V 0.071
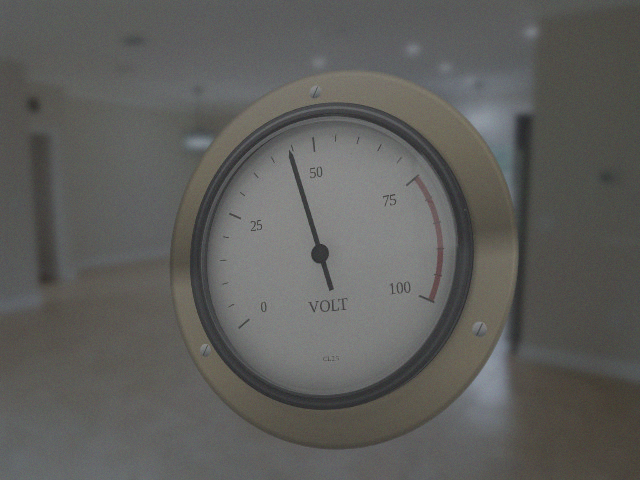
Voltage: V 45
